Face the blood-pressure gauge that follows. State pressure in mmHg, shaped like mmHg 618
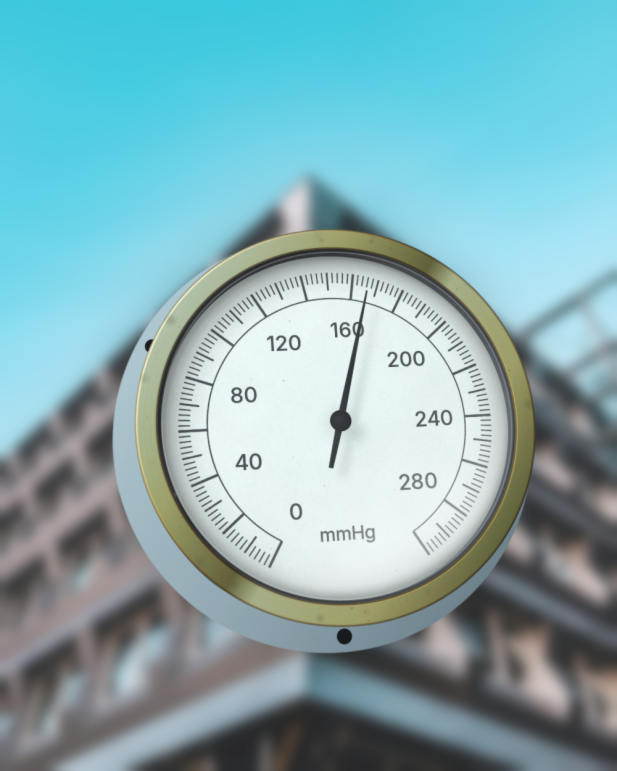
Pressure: mmHg 166
